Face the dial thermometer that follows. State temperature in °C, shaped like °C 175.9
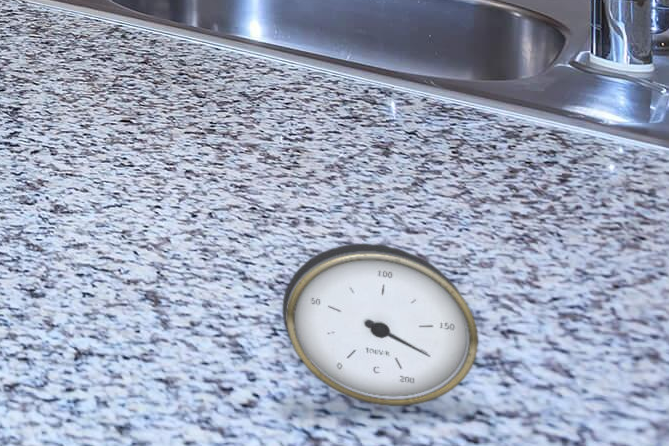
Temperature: °C 175
